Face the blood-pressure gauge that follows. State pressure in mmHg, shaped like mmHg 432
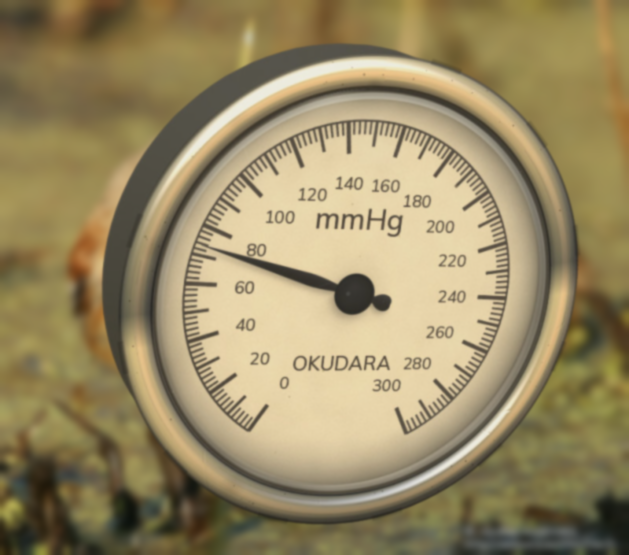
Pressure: mmHg 74
